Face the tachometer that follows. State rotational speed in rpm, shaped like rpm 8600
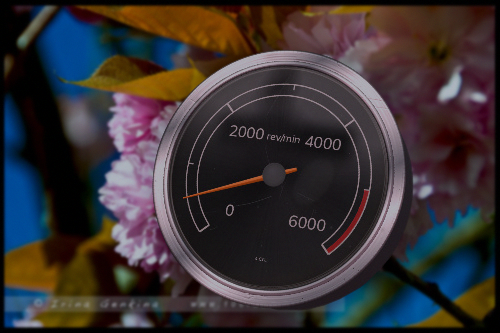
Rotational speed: rpm 500
